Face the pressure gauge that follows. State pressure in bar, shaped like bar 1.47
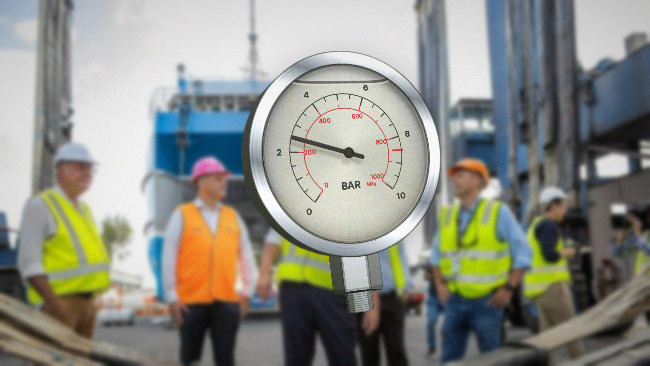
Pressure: bar 2.5
